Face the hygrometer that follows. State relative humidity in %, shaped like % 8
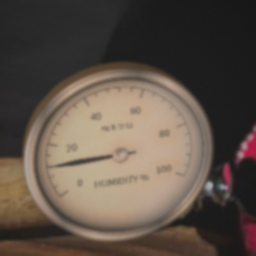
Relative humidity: % 12
